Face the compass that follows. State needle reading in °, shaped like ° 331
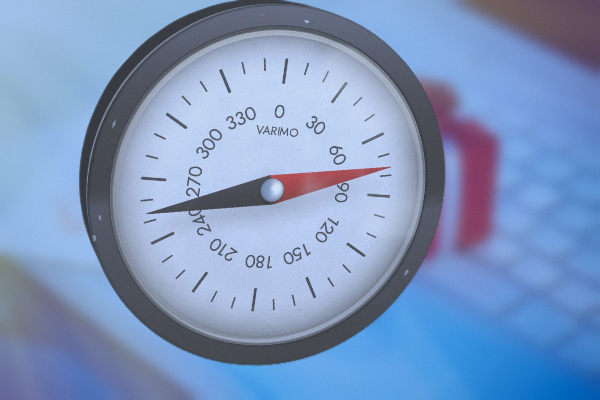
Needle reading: ° 75
